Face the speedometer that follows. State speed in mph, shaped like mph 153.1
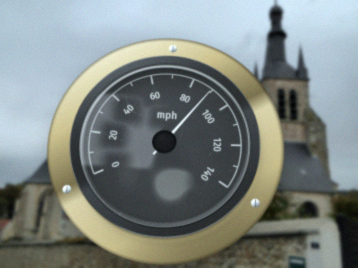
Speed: mph 90
